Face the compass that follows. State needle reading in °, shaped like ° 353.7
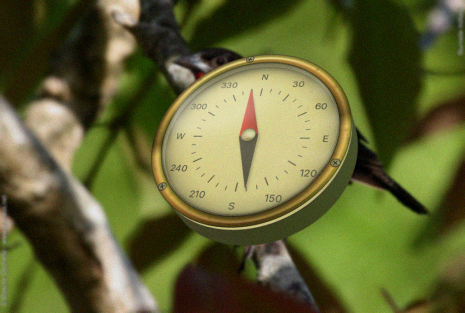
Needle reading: ° 350
